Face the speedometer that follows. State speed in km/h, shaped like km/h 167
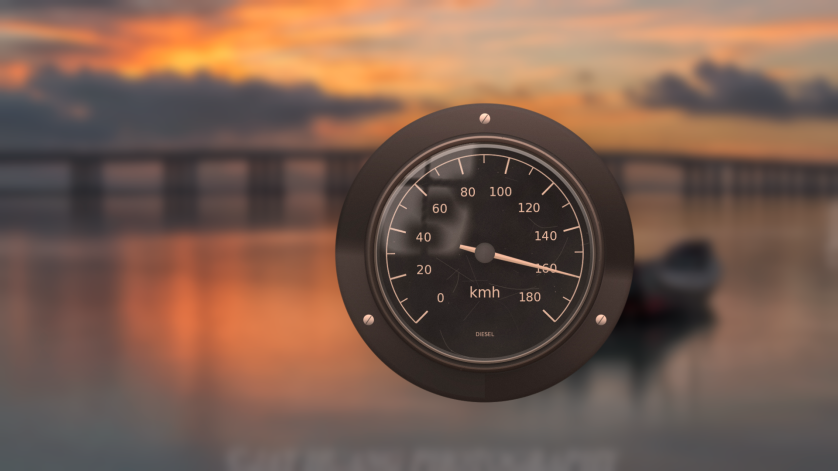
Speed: km/h 160
